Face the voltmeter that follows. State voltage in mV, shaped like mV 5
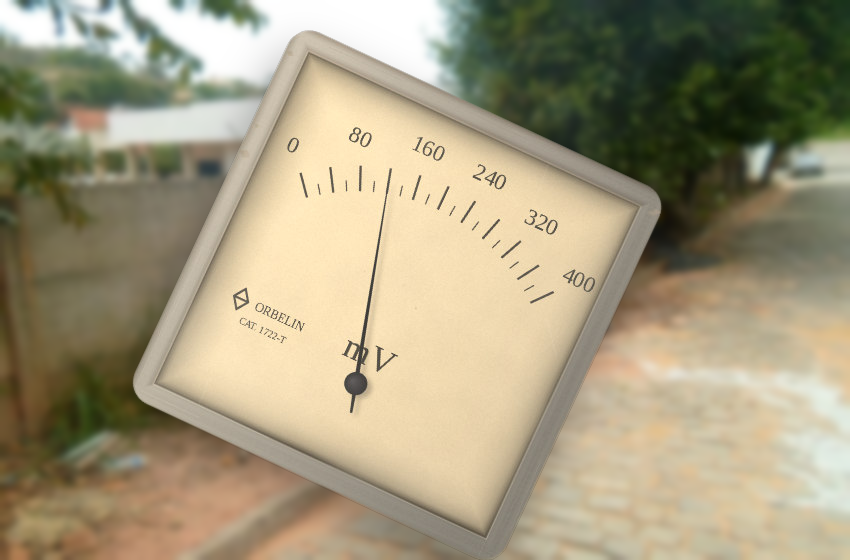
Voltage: mV 120
